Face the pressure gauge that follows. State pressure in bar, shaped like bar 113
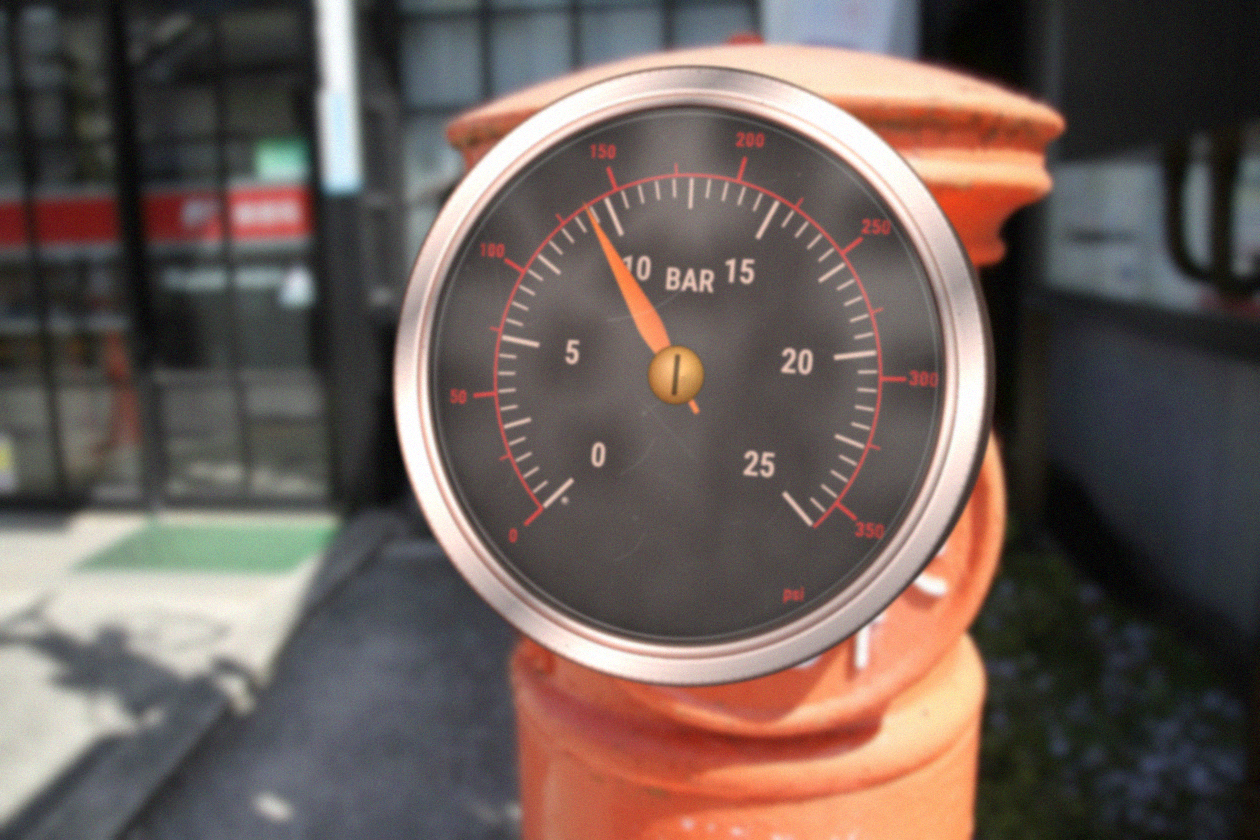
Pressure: bar 9.5
